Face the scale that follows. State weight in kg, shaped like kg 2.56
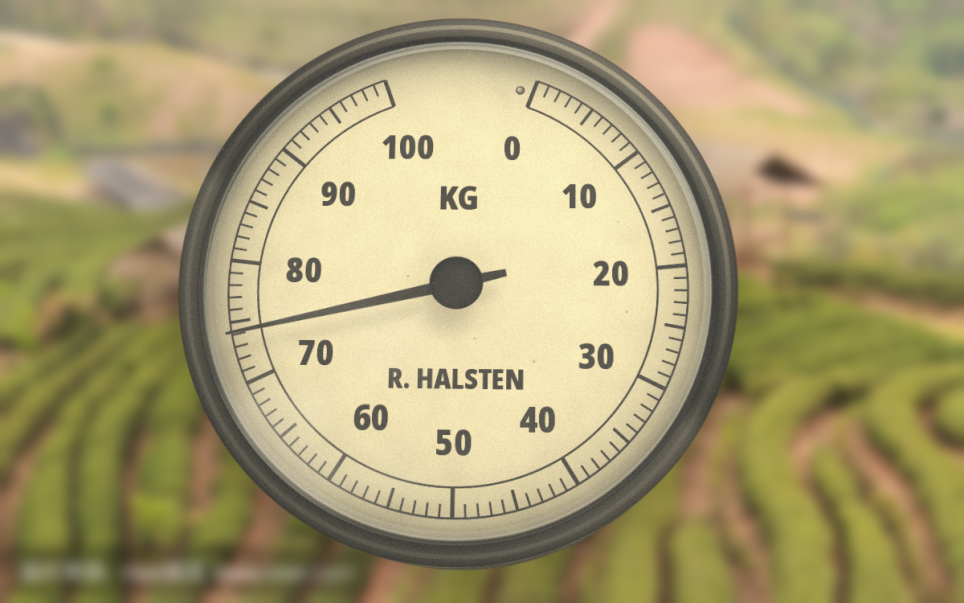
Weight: kg 74
